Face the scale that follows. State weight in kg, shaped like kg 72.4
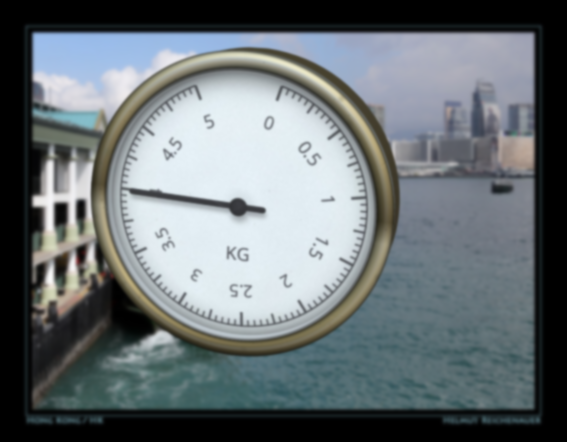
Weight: kg 4
